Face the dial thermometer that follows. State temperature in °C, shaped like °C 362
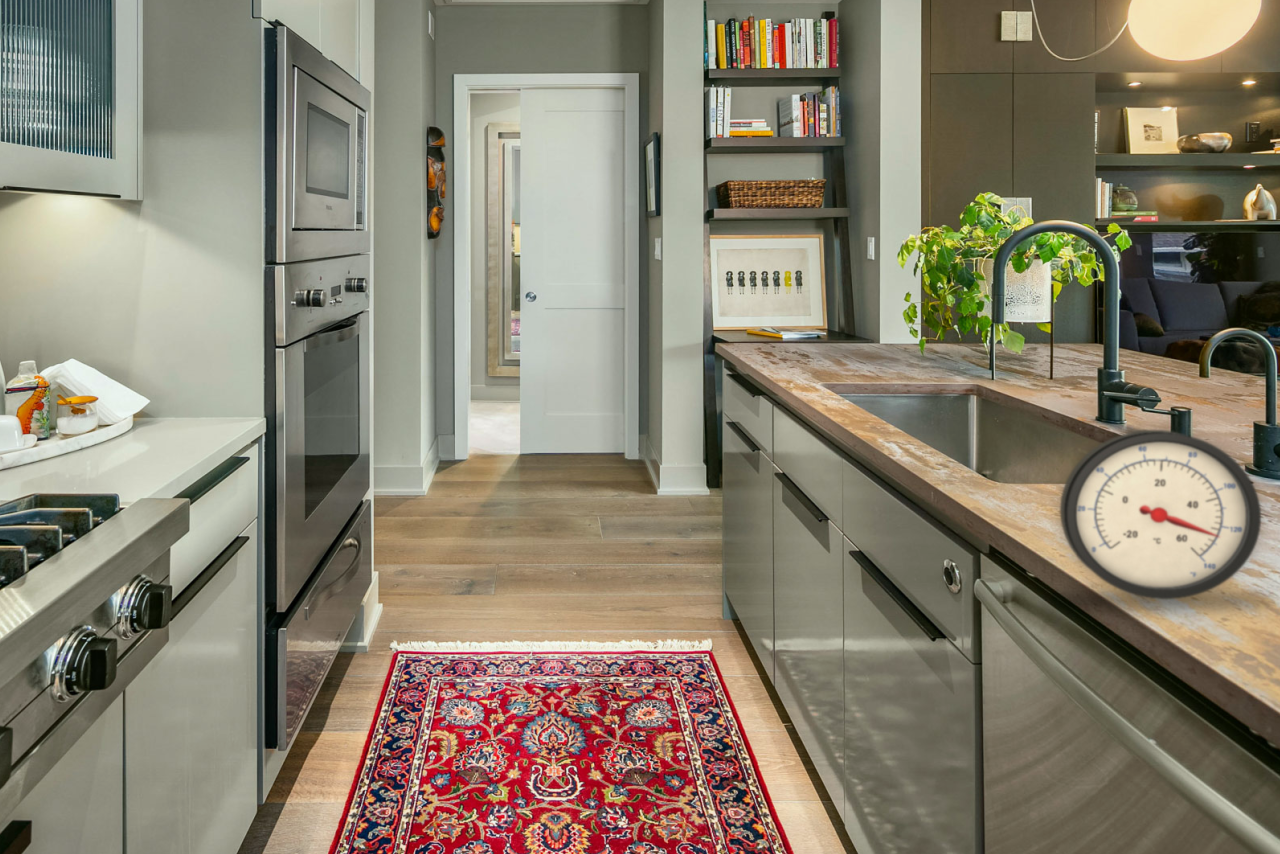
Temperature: °C 52
